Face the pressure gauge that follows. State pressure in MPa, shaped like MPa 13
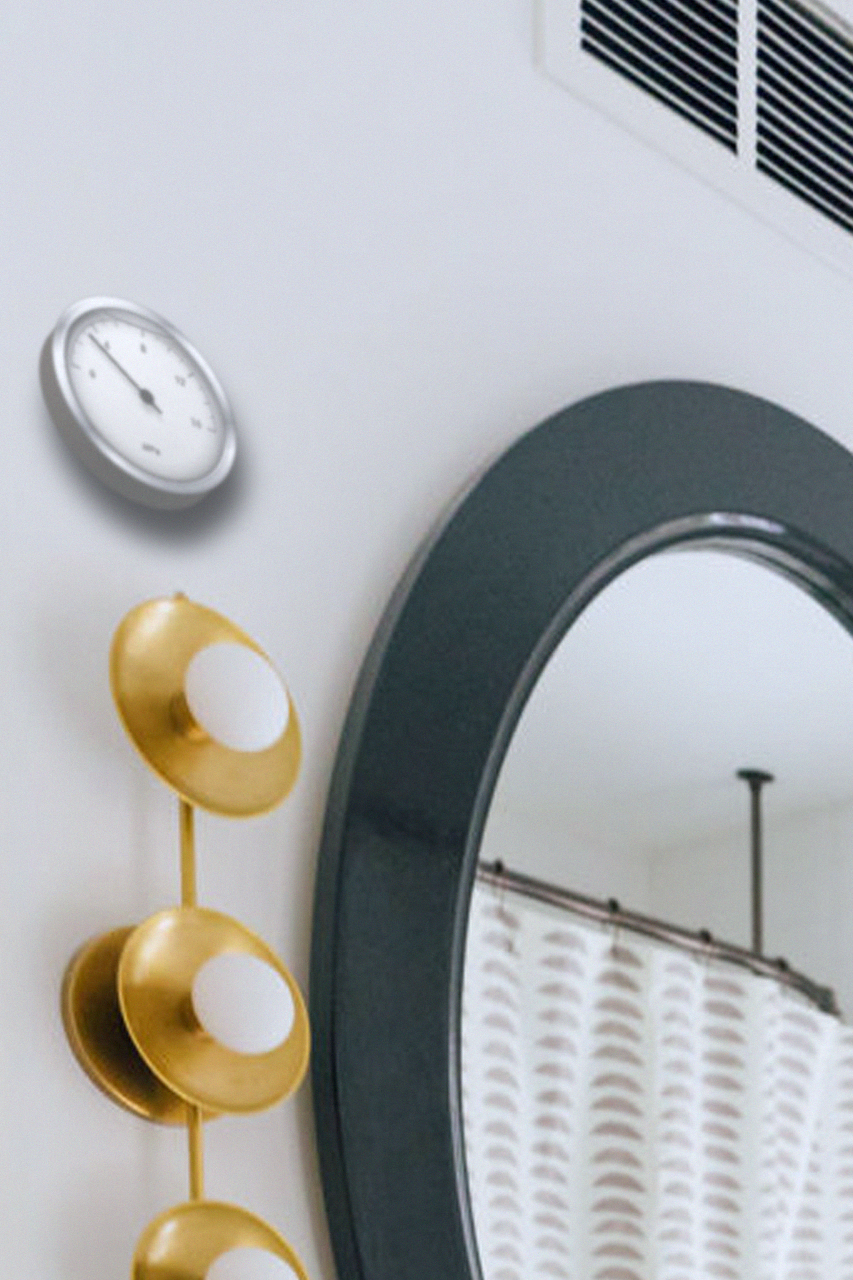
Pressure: MPa 3
